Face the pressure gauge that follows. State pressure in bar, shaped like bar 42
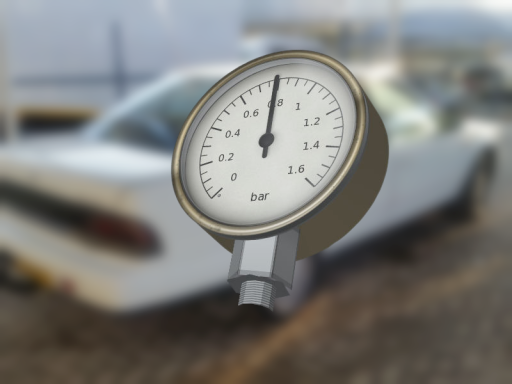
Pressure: bar 0.8
